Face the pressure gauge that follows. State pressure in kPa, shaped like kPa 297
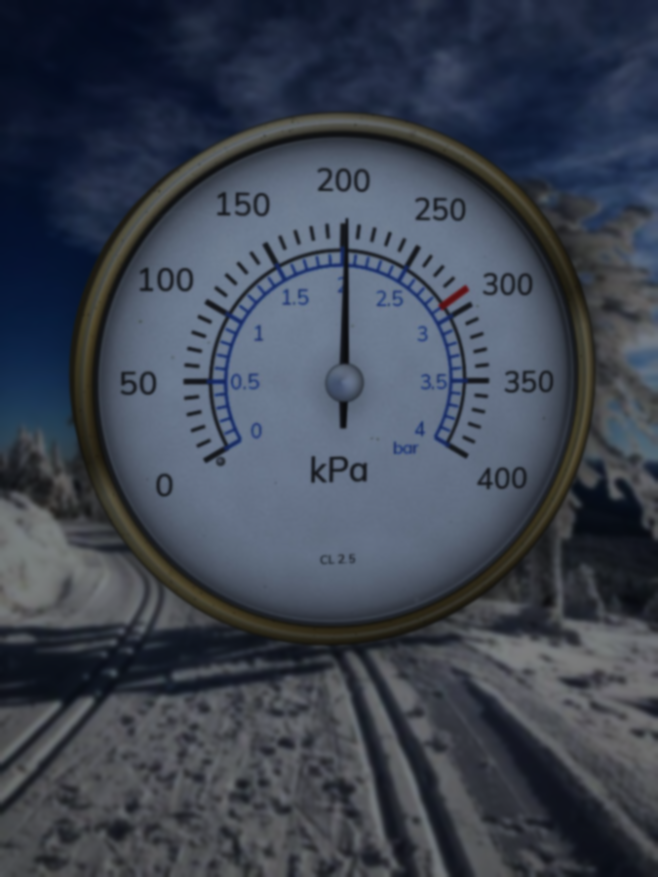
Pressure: kPa 200
